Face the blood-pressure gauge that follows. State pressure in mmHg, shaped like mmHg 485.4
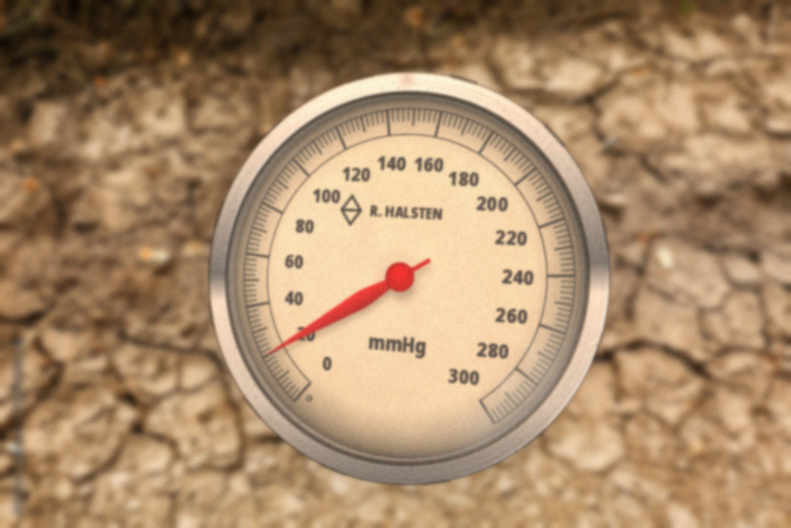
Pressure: mmHg 20
